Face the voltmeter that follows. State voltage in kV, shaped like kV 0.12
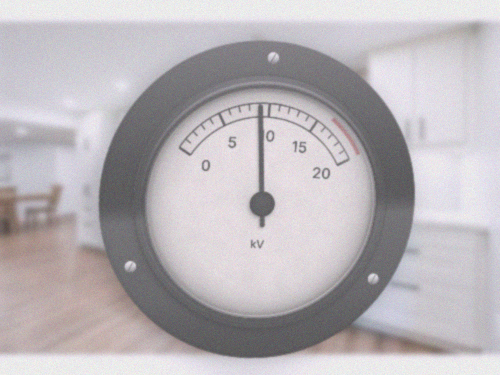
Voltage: kV 9
